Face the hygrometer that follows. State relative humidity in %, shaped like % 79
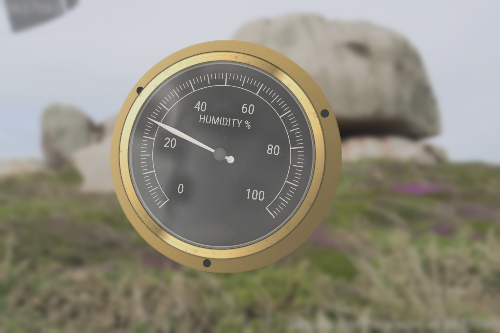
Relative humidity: % 25
